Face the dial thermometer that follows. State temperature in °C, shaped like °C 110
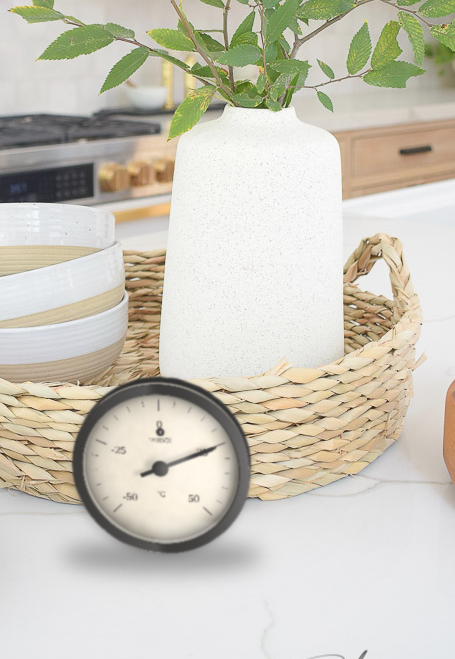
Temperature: °C 25
